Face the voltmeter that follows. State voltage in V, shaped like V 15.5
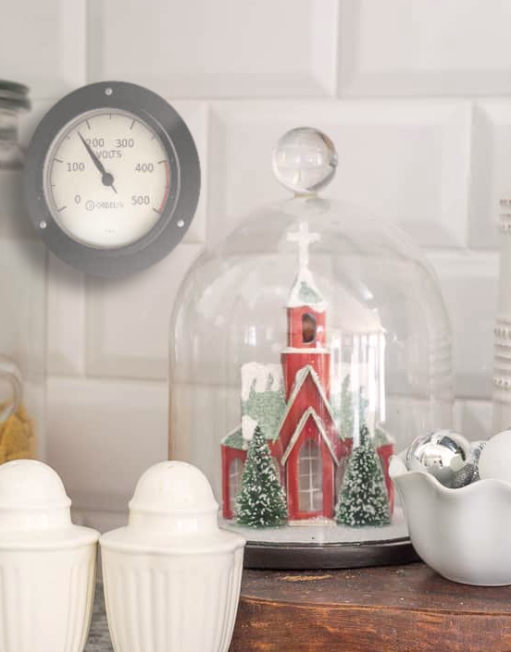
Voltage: V 175
